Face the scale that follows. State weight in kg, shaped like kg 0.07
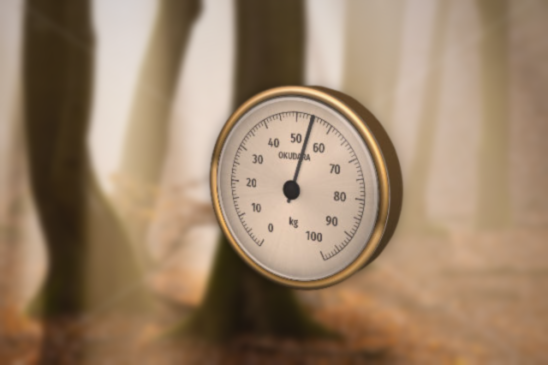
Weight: kg 55
